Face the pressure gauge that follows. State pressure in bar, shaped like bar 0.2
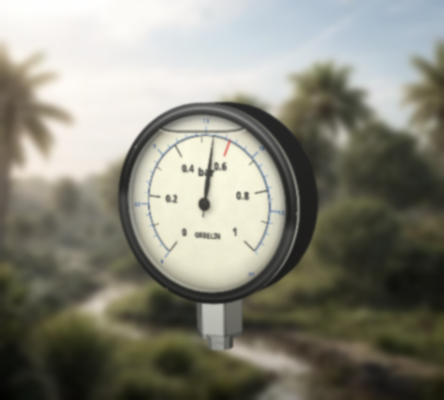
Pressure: bar 0.55
